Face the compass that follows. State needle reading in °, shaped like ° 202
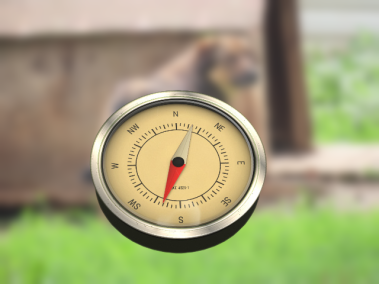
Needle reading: ° 200
